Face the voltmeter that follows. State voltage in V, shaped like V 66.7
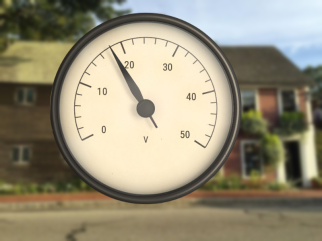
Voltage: V 18
